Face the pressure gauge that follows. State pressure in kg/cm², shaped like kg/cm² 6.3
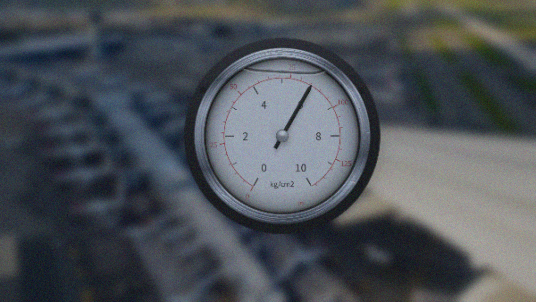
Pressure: kg/cm² 6
